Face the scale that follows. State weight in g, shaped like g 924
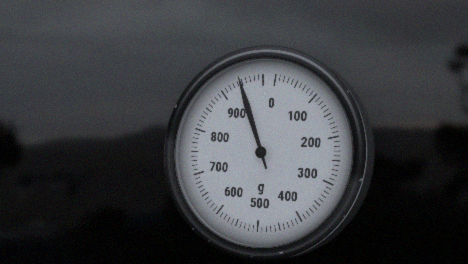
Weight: g 950
